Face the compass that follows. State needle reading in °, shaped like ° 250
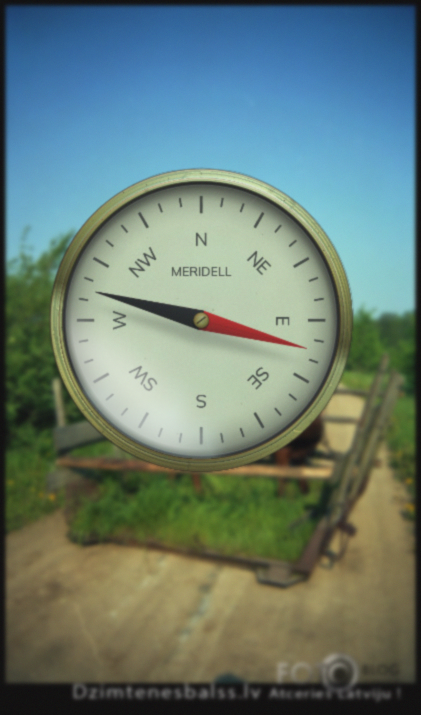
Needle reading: ° 105
